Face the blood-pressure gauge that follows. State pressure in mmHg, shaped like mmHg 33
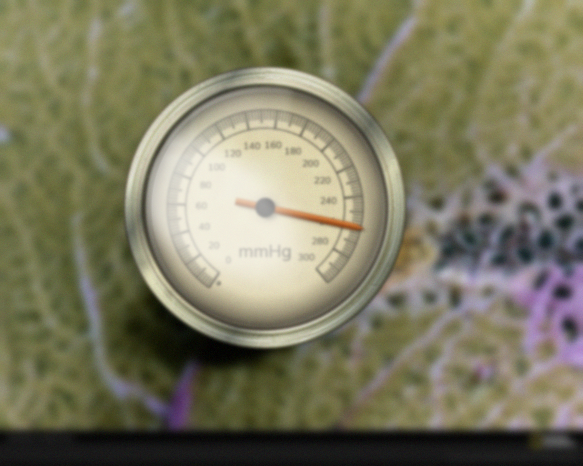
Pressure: mmHg 260
